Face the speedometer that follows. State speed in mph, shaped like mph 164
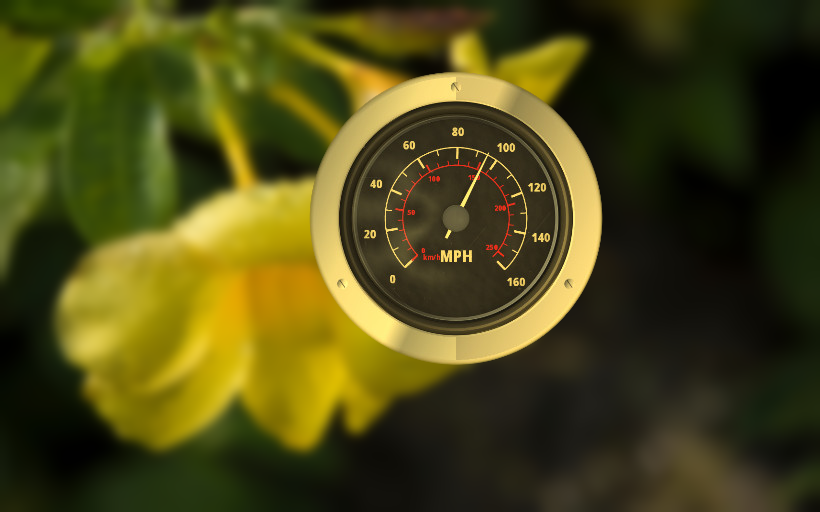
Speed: mph 95
